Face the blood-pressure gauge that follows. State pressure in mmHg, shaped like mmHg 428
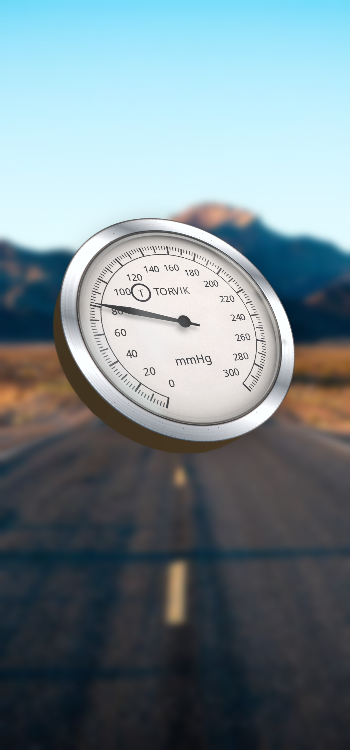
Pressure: mmHg 80
